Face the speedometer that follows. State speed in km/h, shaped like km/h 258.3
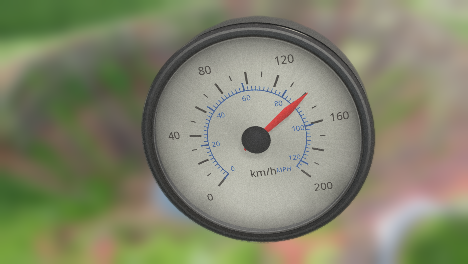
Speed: km/h 140
